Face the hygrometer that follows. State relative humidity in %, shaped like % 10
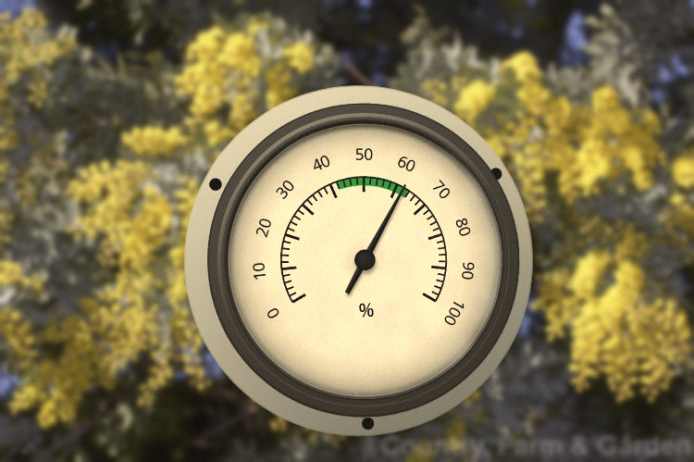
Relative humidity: % 62
